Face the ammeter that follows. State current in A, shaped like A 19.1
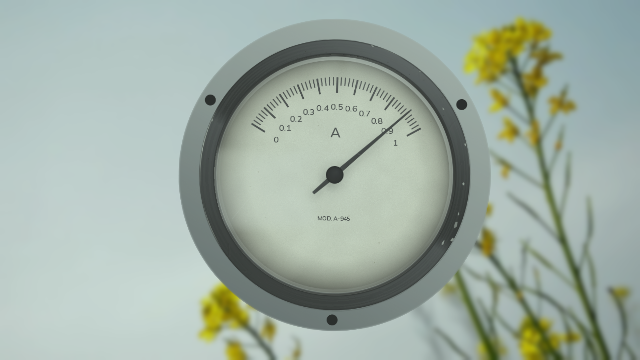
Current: A 0.9
